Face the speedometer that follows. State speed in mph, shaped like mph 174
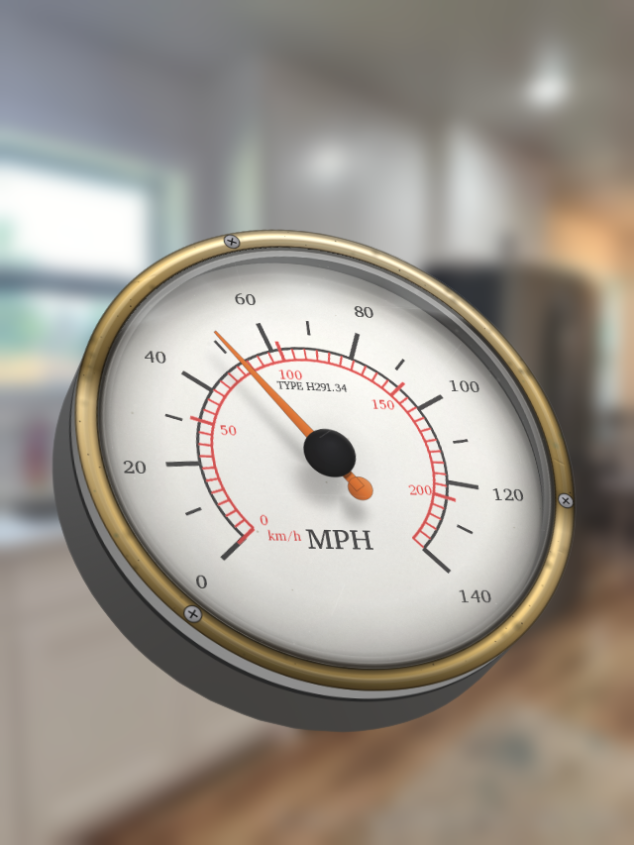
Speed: mph 50
